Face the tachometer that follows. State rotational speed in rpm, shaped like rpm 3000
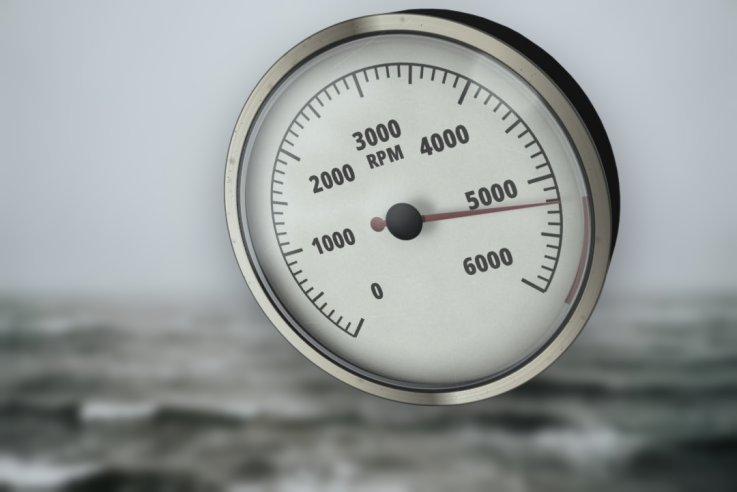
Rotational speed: rpm 5200
